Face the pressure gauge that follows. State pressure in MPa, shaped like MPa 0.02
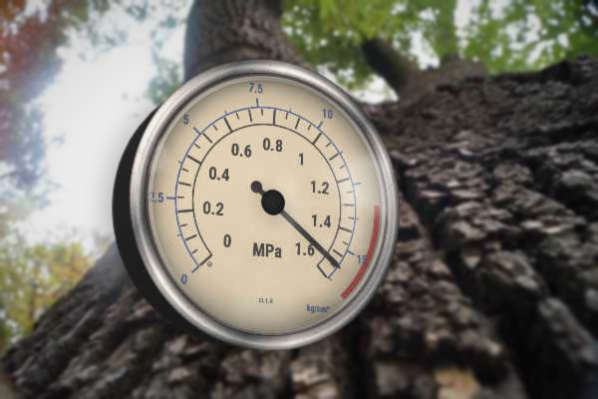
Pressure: MPa 1.55
